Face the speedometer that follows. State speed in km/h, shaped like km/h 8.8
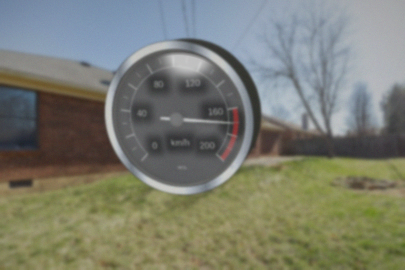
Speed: km/h 170
